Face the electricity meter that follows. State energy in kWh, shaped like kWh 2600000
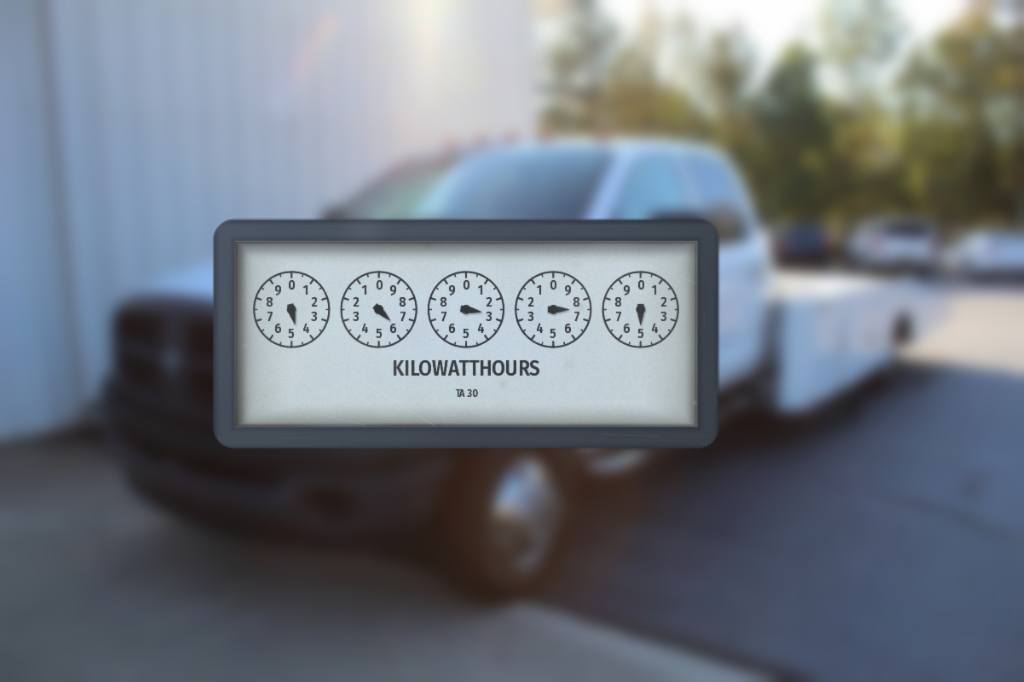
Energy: kWh 46275
